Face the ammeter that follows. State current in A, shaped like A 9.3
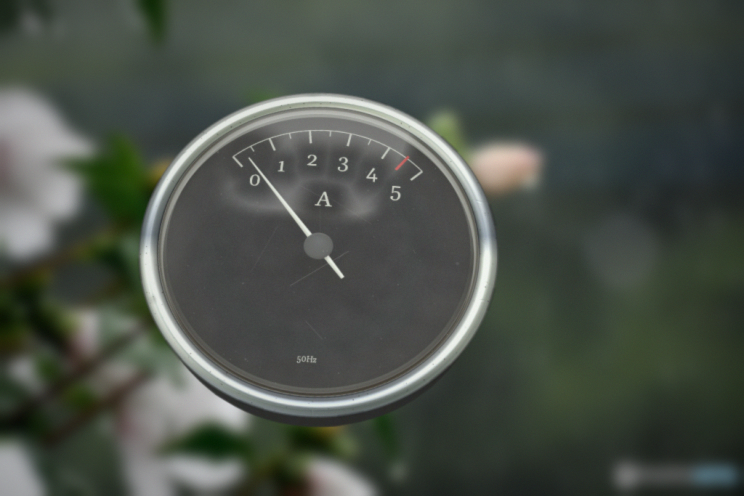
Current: A 0.25
